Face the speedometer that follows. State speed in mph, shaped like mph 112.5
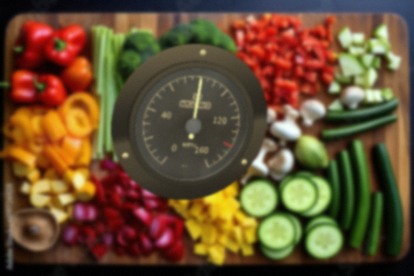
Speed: mph 80
